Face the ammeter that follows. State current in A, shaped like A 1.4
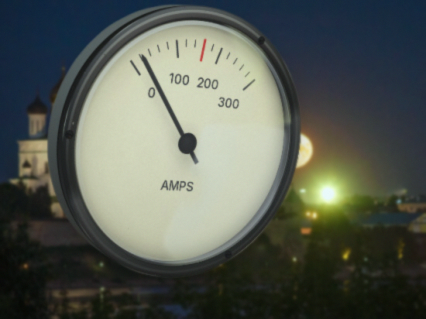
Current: A 20
